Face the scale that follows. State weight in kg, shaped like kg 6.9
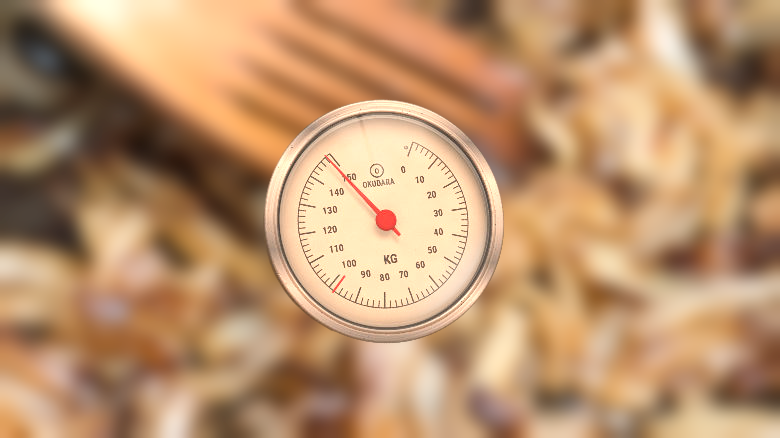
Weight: kg 148
